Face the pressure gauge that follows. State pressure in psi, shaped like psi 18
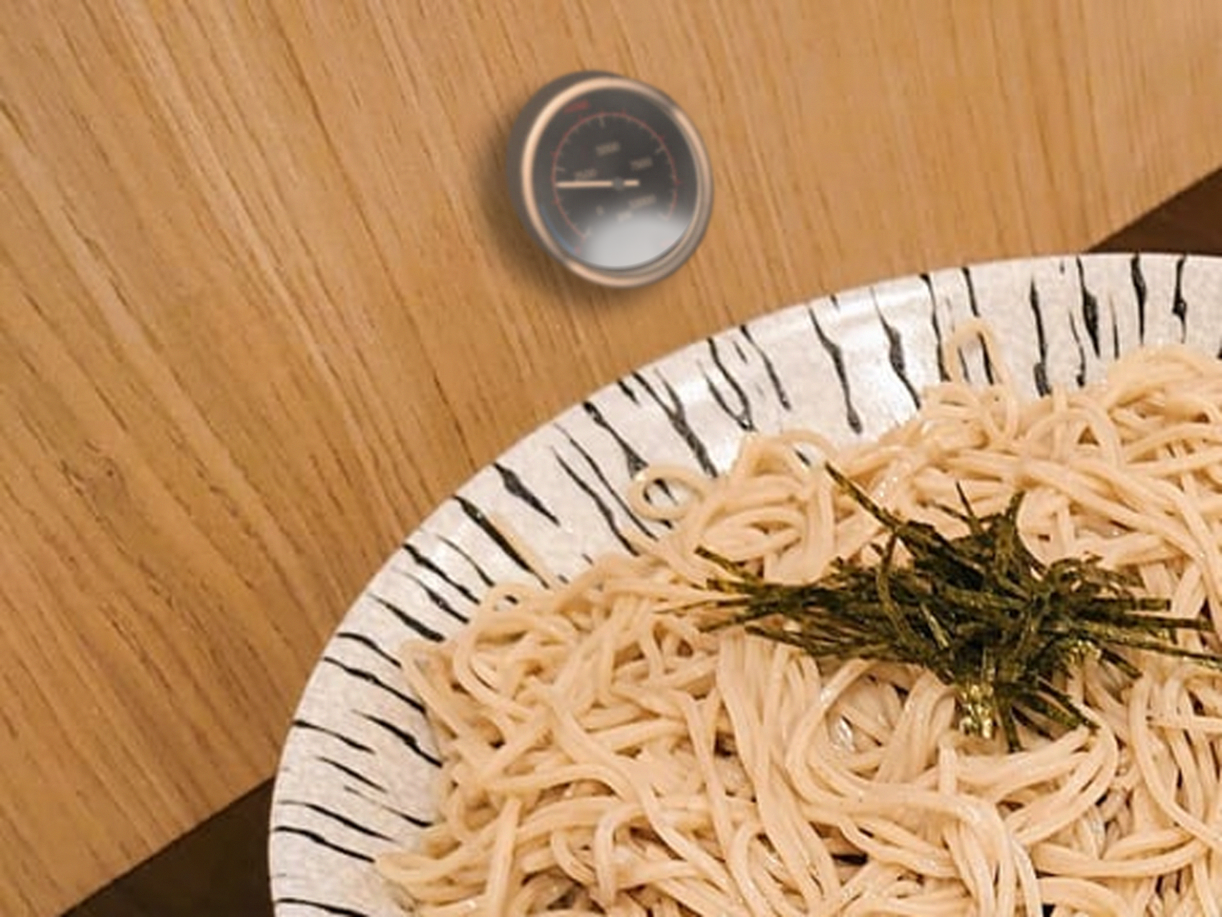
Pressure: psi 2000
